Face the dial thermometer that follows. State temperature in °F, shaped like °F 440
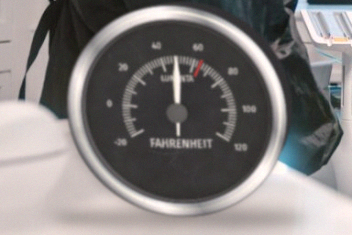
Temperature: °F 50
